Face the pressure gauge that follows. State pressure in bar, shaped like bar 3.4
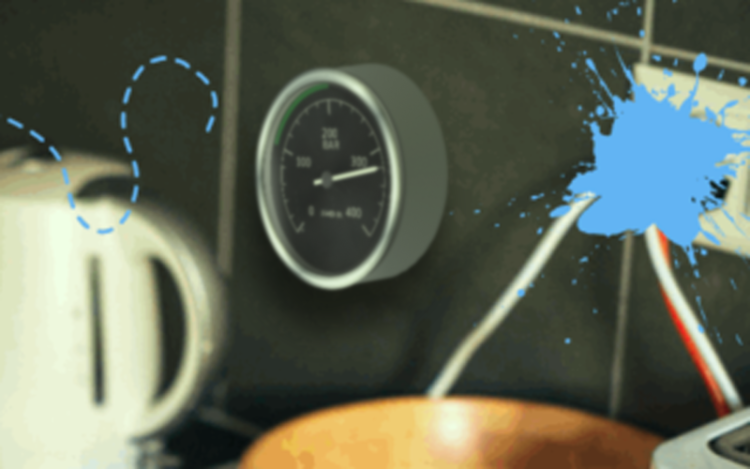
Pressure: bar 320
